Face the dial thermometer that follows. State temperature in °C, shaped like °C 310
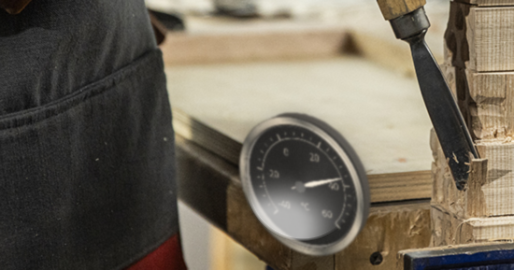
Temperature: °C 36
